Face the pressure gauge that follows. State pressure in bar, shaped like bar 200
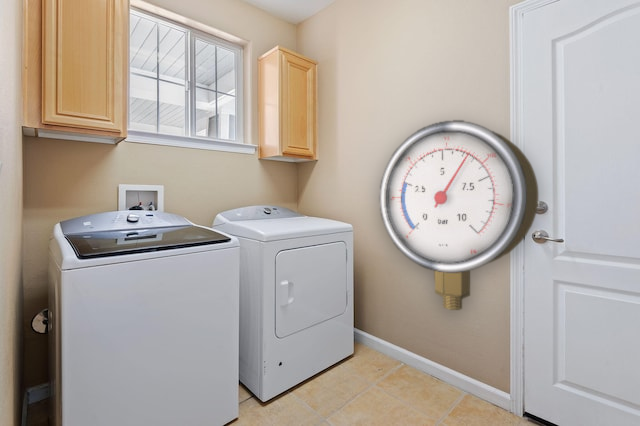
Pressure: bar 6.25
